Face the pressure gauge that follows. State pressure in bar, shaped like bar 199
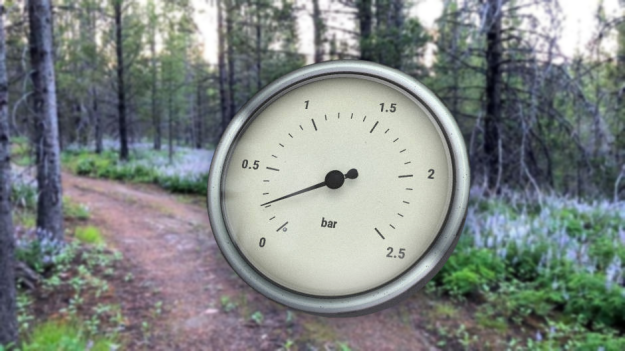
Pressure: bar 0.2
